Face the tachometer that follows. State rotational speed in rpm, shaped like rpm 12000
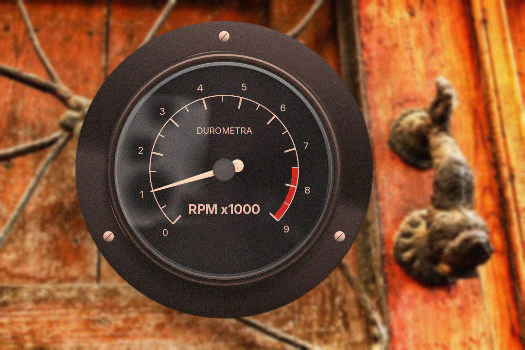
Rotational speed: rpm 1000
